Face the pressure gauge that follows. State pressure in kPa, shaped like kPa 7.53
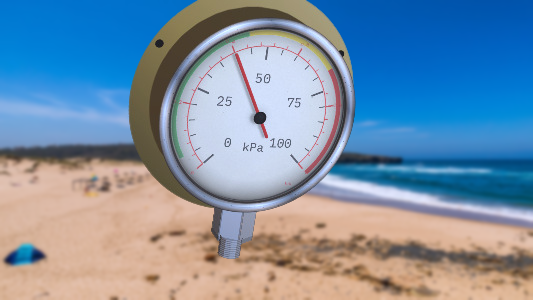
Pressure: kPa 40
